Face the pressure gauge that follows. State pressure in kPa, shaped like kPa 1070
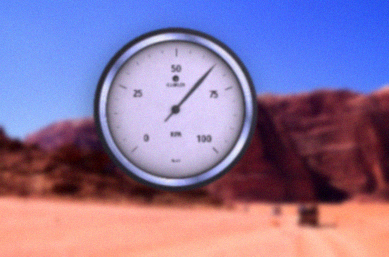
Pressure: kPa 65
